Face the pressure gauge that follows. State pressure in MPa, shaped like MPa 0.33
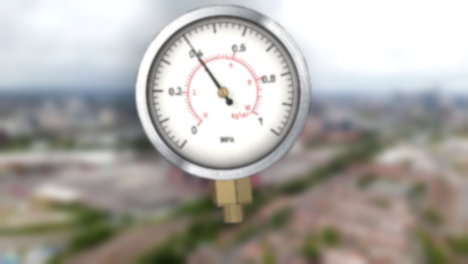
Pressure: MPa 0.4
